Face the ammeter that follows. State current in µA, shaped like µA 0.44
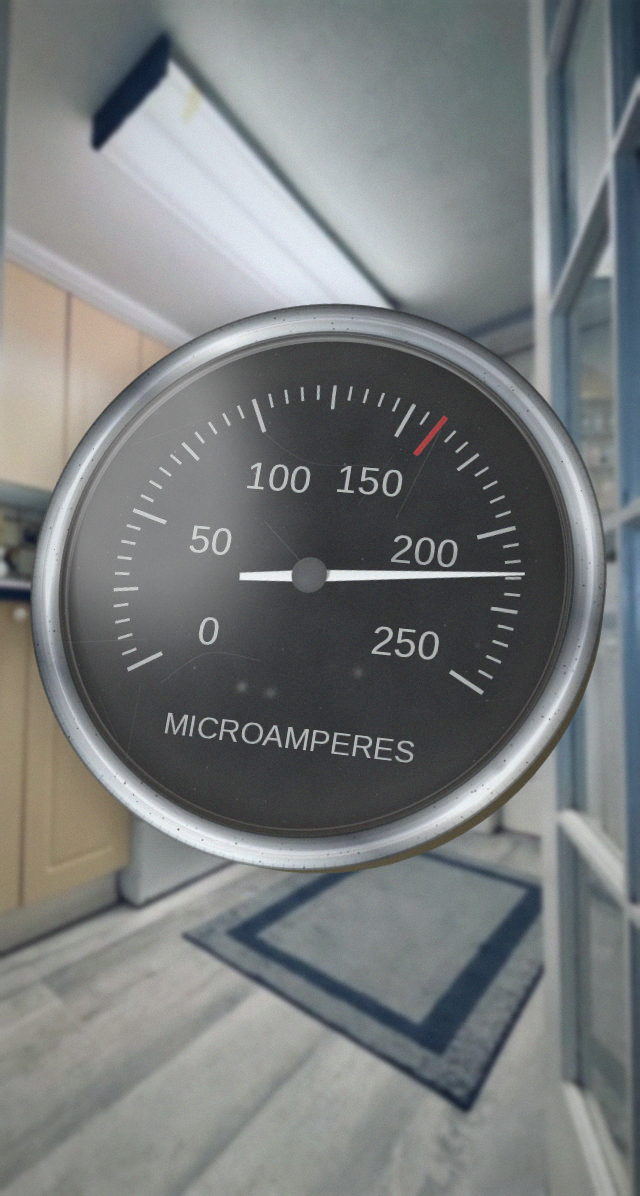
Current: µA 215
